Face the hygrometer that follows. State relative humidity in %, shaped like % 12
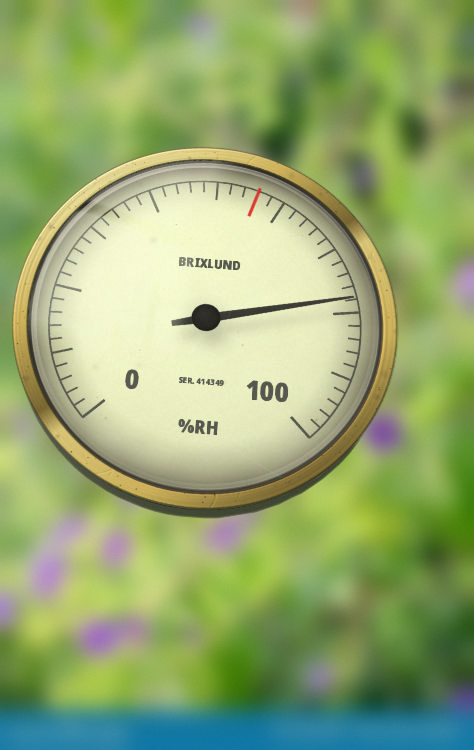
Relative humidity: % 78
